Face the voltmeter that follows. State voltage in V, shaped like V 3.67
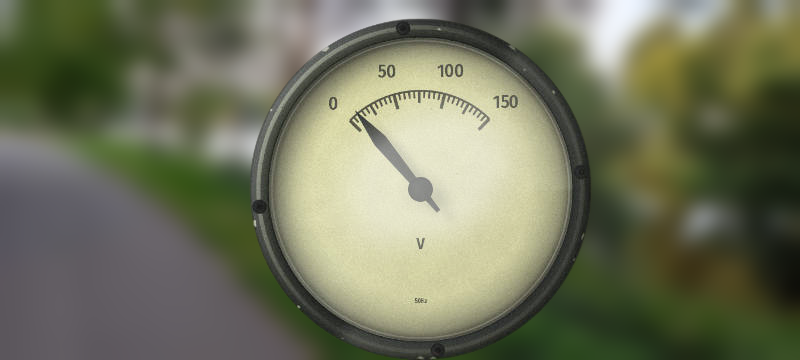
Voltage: V 10
